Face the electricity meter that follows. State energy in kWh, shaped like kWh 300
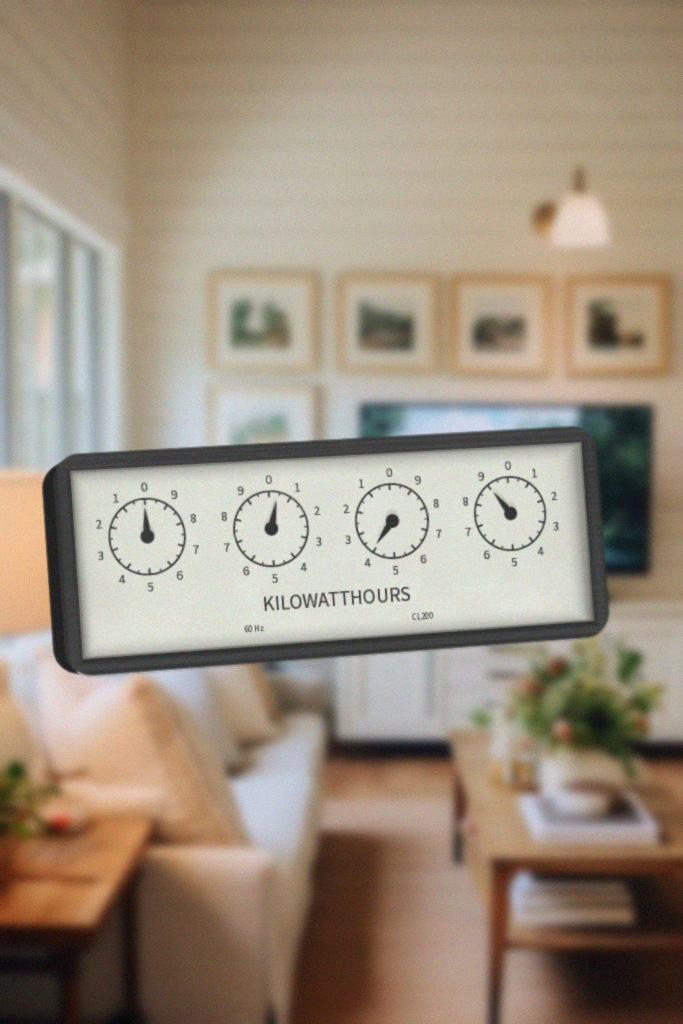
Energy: kWh 39
